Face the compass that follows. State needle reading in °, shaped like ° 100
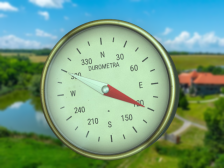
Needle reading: ° 120
